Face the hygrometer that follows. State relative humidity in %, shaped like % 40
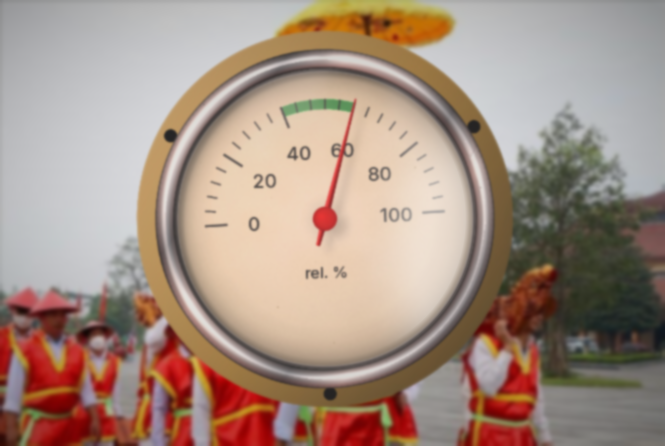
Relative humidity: % 60
